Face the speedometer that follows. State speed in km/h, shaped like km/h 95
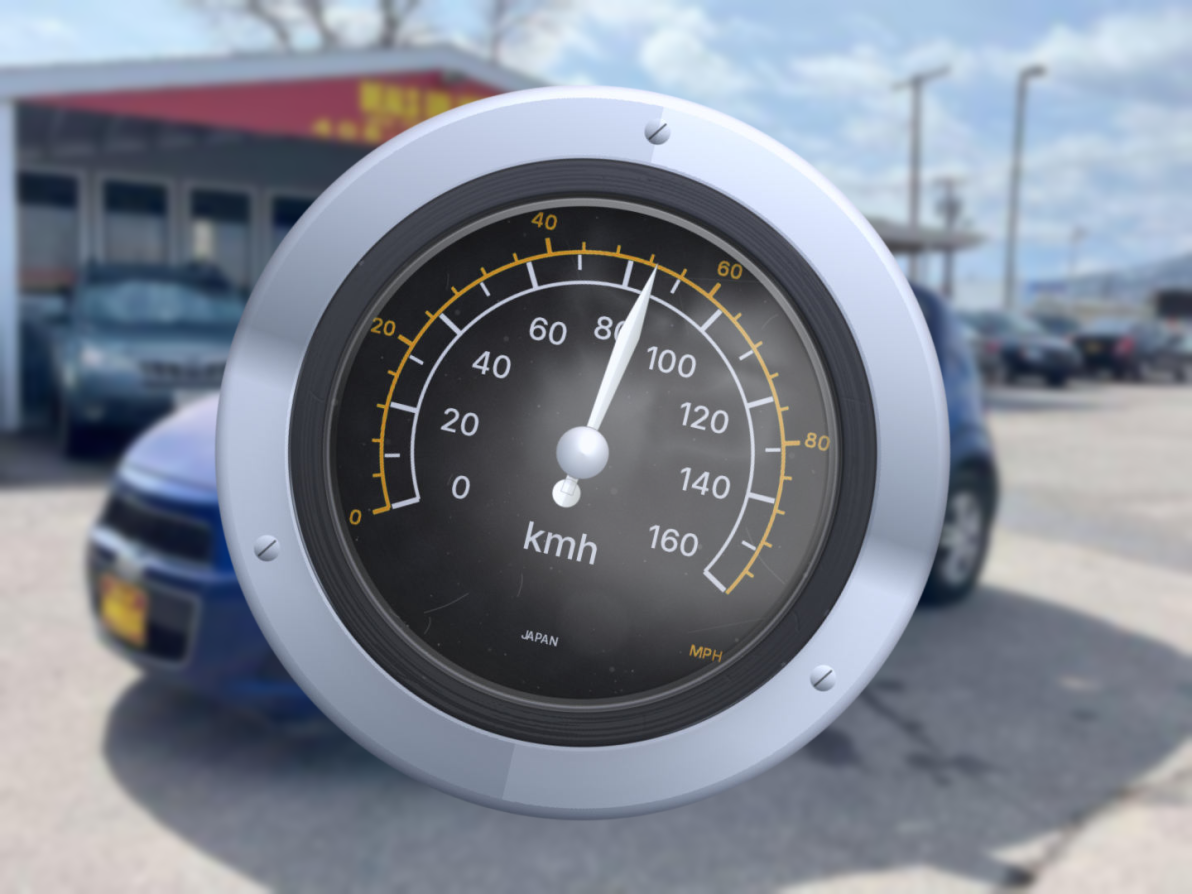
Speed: km/h 85
